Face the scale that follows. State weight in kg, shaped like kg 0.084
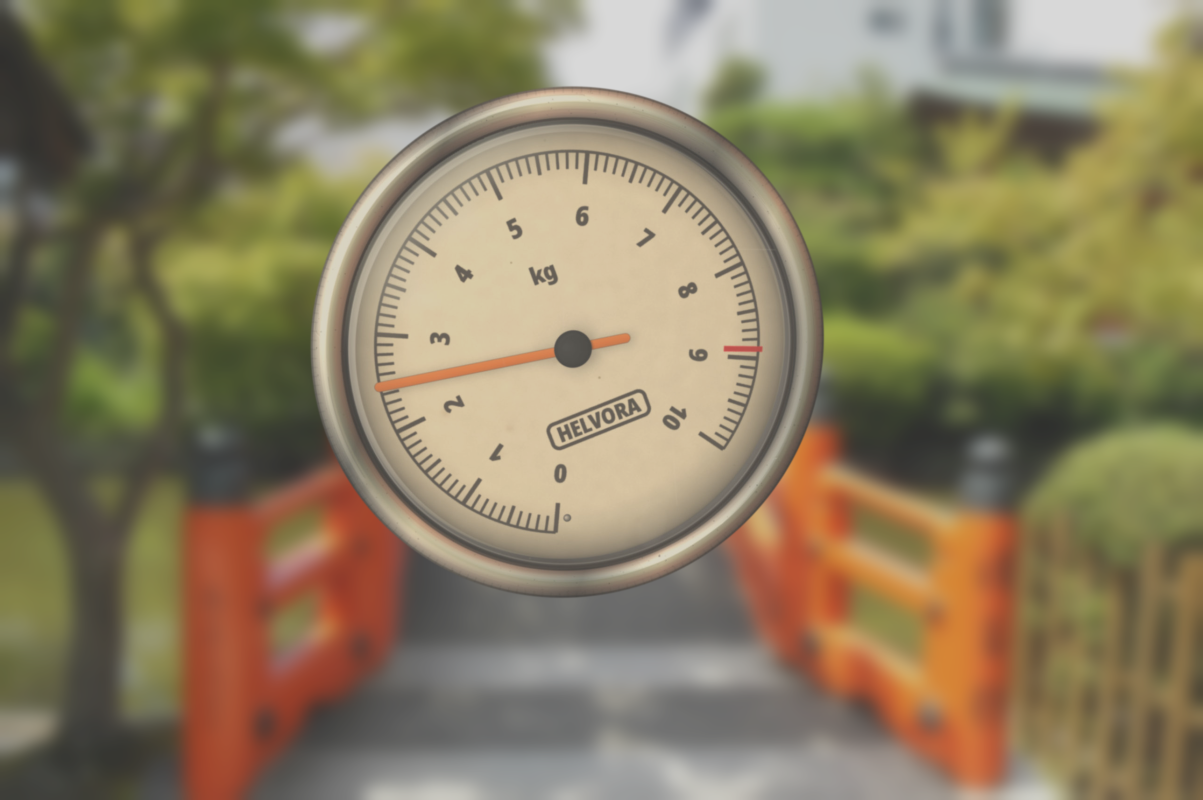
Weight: kg 2.5
